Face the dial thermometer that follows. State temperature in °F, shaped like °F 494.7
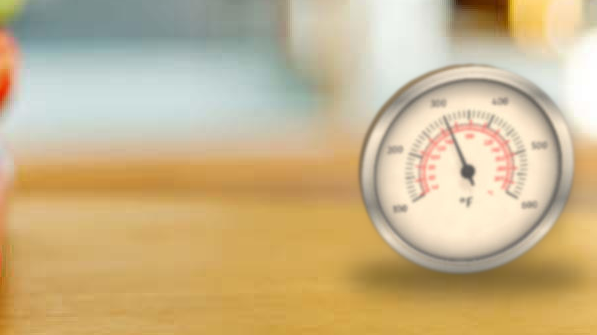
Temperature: °F 300
